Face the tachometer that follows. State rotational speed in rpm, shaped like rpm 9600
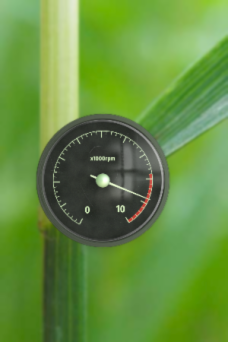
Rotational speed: rpm 8800
